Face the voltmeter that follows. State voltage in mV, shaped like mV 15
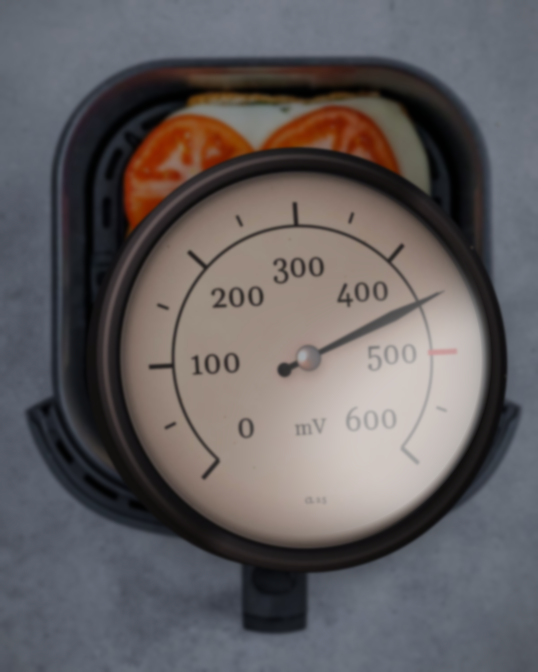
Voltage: mV 450
